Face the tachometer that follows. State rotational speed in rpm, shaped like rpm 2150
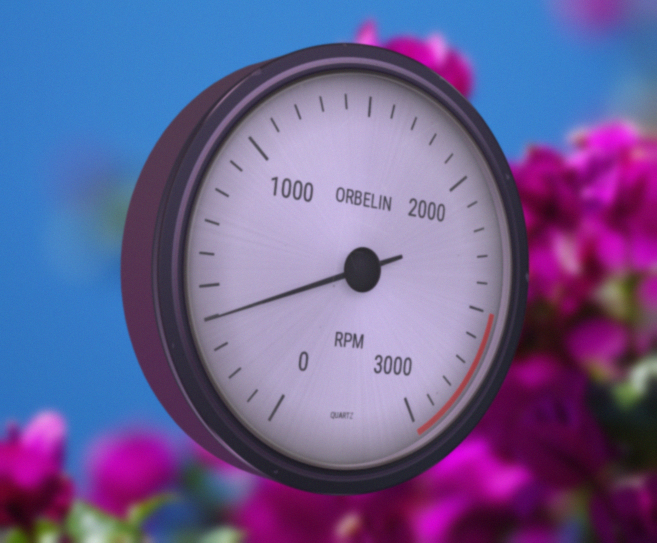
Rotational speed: rpm 400
